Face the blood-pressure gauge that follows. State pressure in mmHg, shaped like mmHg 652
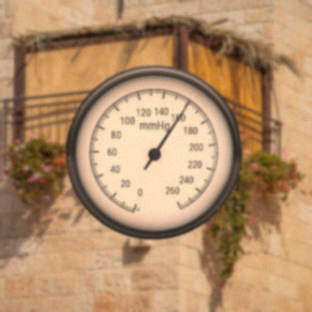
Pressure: mmHg 160
